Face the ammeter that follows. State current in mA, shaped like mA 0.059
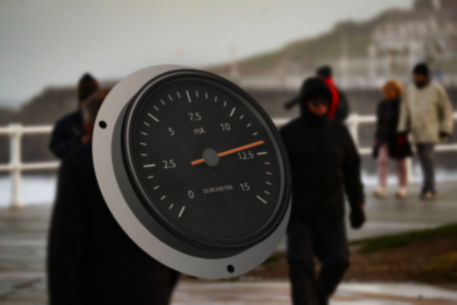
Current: mA 12
